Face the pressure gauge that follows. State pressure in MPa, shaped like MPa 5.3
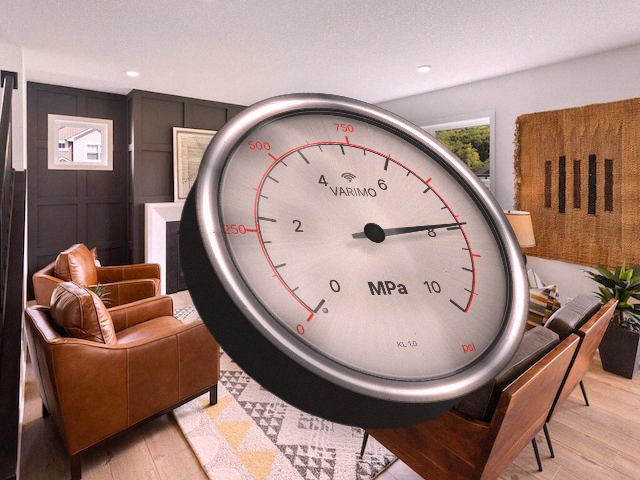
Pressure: MPa 8
